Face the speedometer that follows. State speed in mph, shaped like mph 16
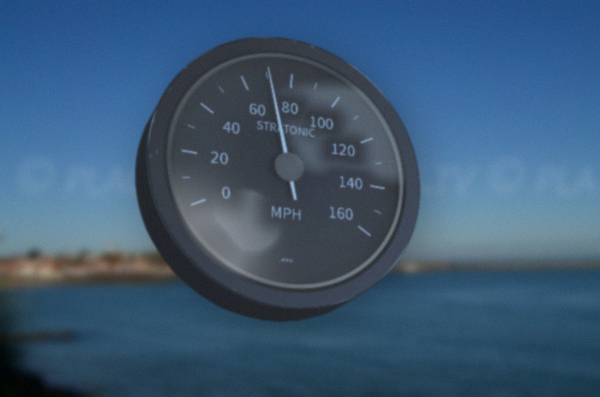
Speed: mph 70
